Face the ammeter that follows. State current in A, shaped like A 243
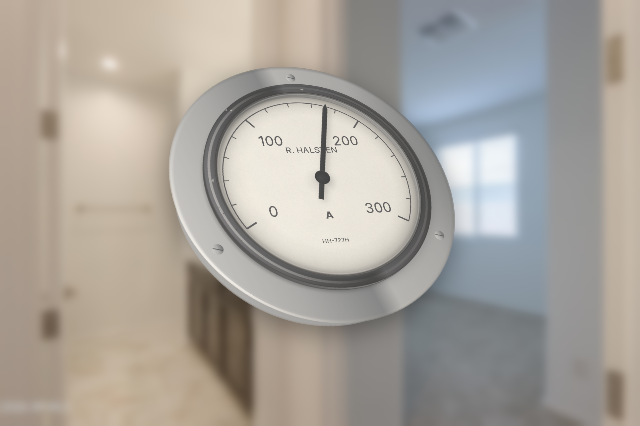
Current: A 170
